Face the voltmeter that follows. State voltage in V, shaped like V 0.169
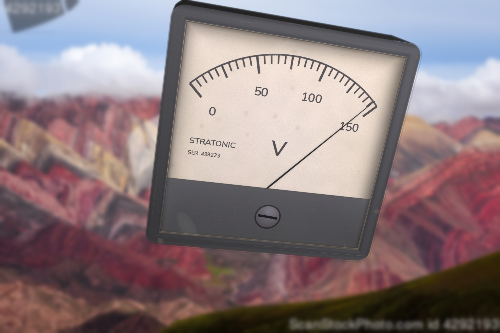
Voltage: V 145
